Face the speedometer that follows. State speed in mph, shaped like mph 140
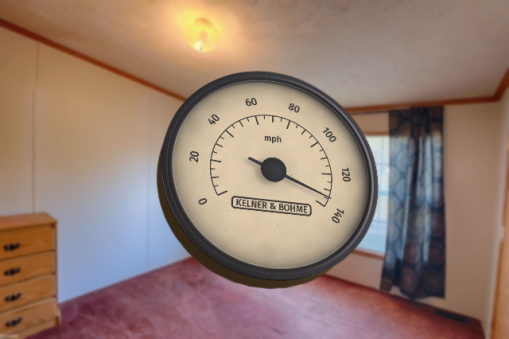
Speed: mph 135
